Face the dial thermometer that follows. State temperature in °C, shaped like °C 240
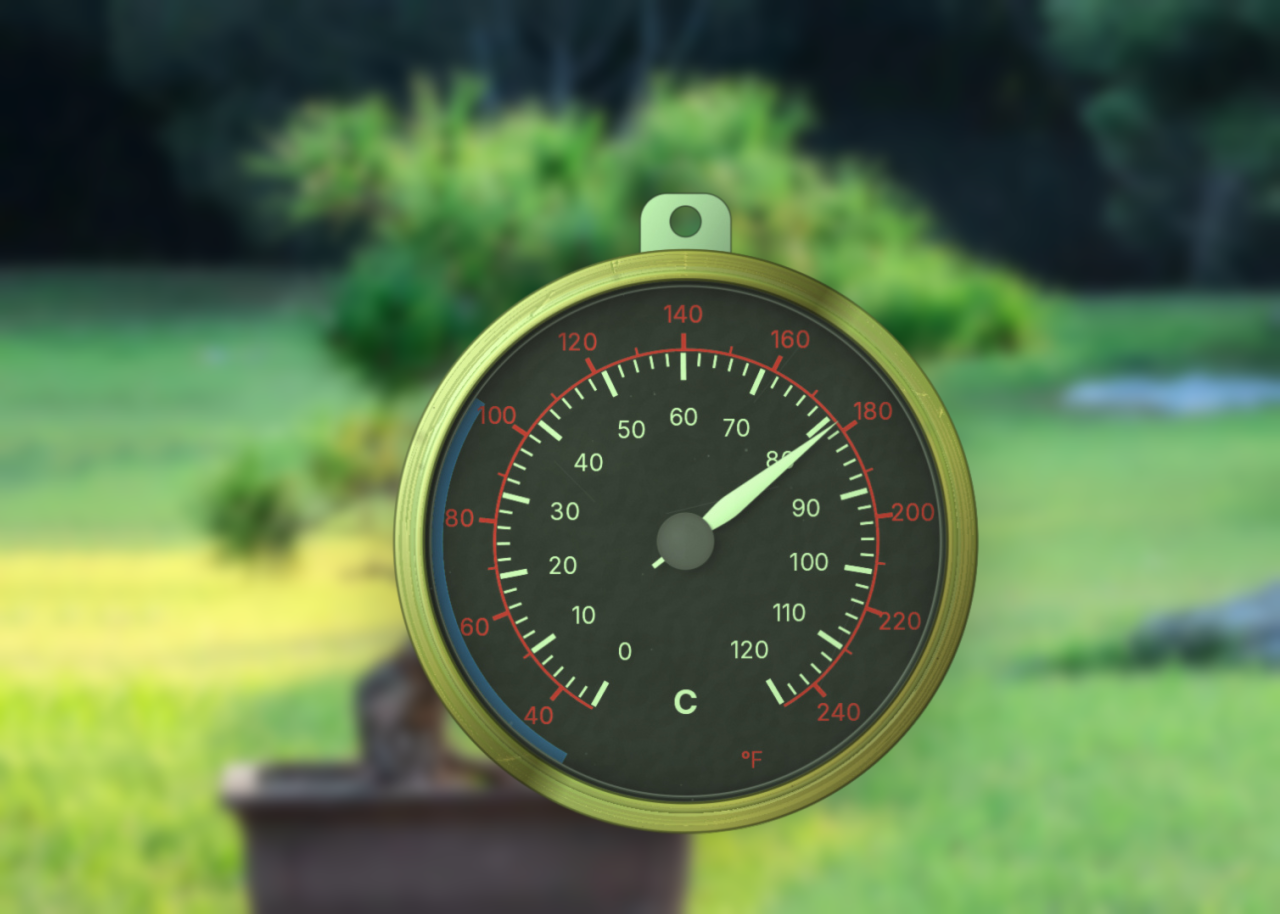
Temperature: °C 81
